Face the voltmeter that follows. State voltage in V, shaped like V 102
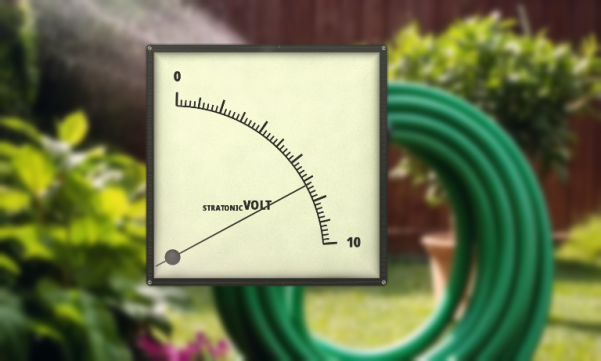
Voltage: V 7.2
